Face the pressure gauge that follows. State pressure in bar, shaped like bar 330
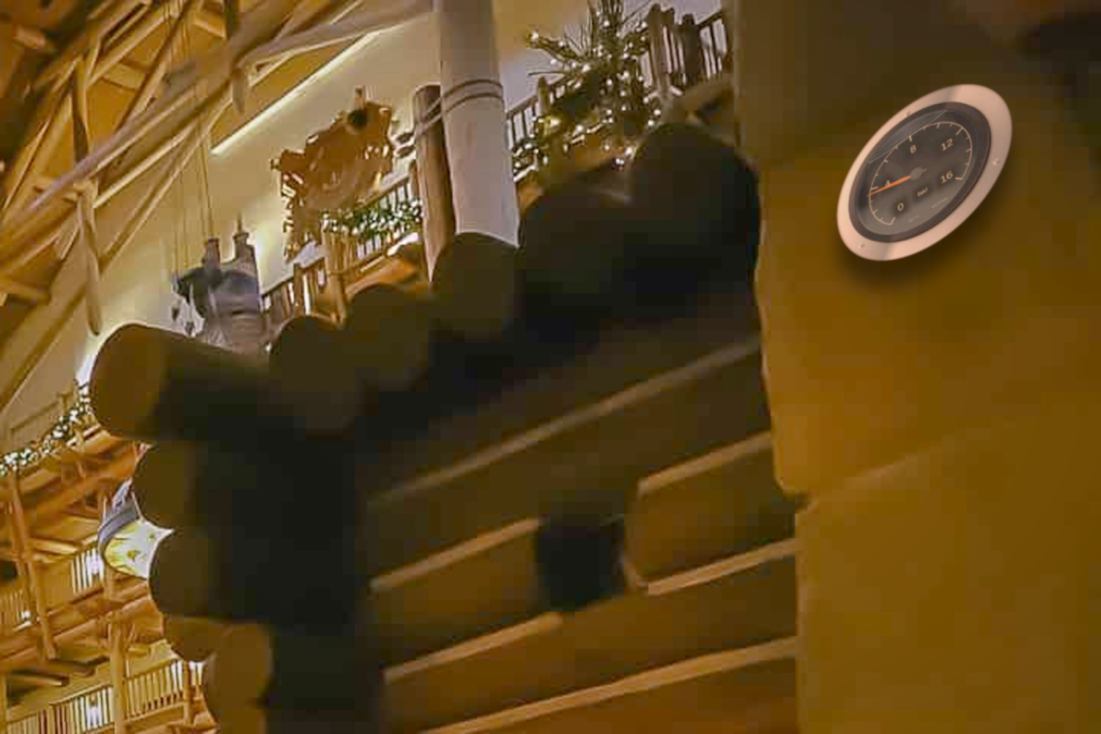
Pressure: bar 3.5
